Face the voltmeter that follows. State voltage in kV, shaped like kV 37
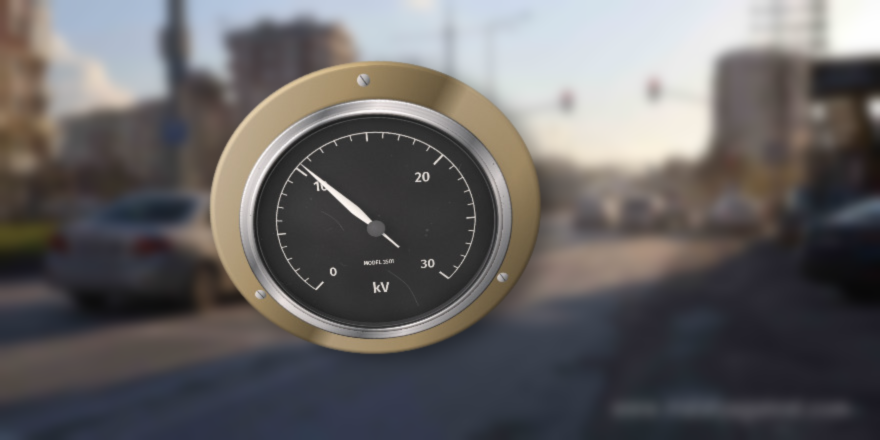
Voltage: kV 10.5
